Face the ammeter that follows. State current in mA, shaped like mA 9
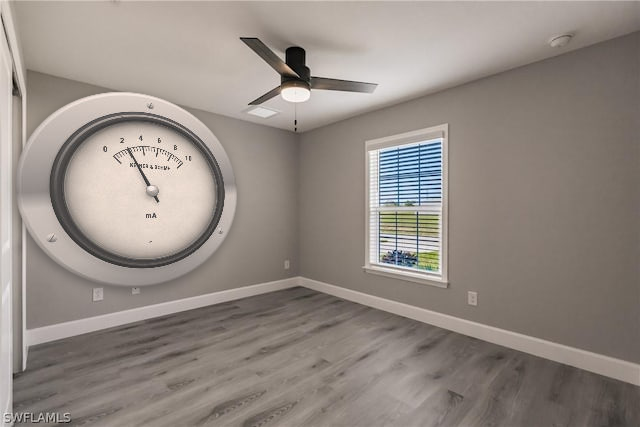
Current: mA 2
